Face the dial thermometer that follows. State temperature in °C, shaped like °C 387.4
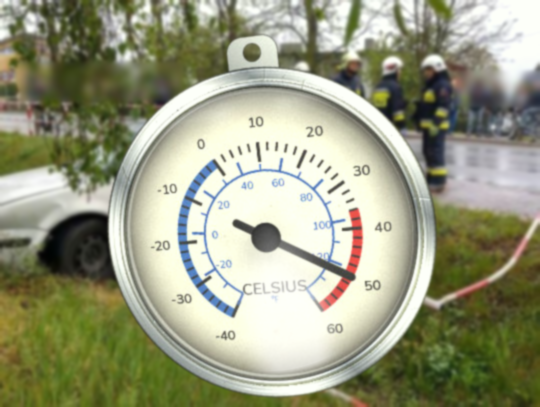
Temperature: °C 50
